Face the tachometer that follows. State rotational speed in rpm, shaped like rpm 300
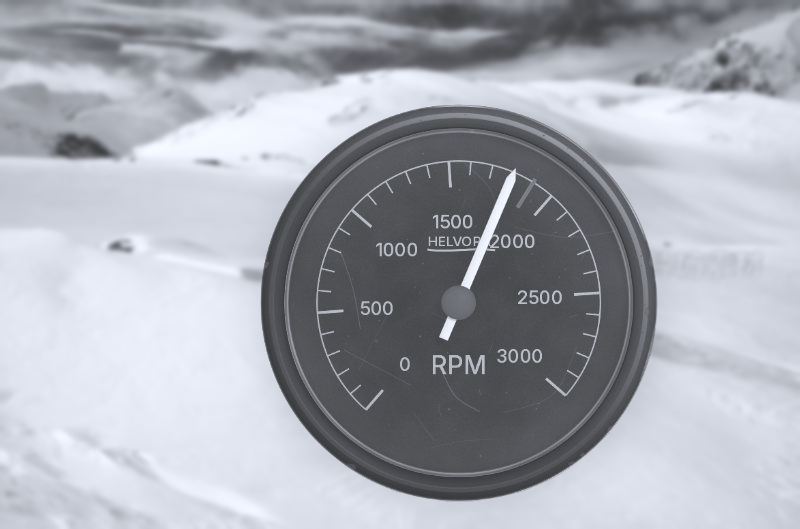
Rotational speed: rpm 1800
